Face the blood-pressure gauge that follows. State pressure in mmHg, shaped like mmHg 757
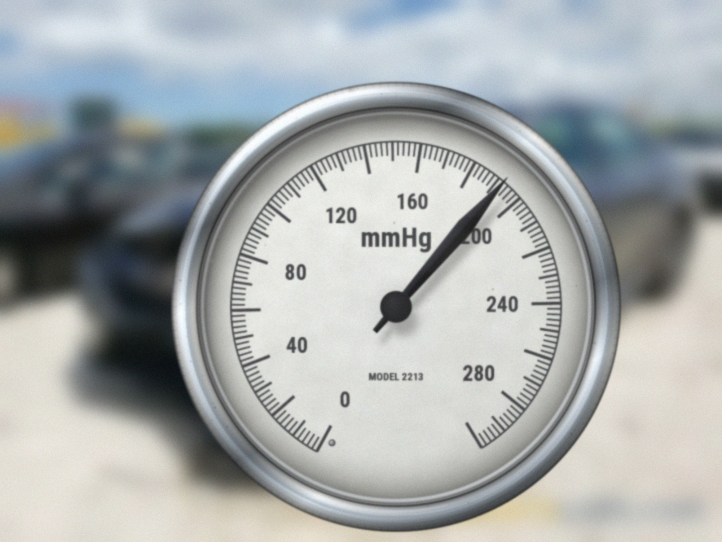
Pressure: mmHg 192
